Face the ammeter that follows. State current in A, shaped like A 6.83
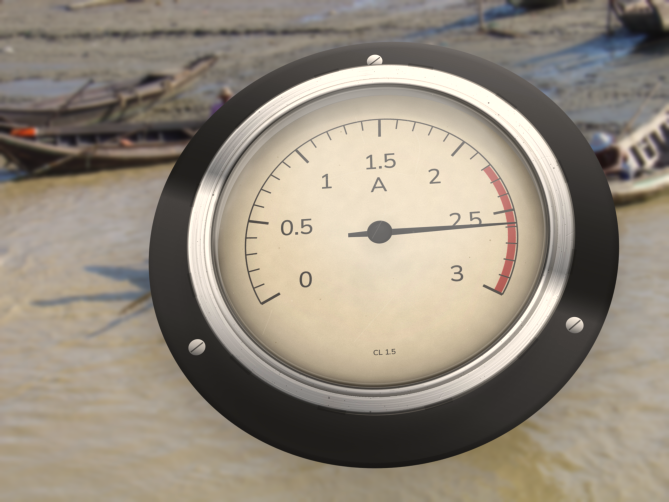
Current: A 2.6
